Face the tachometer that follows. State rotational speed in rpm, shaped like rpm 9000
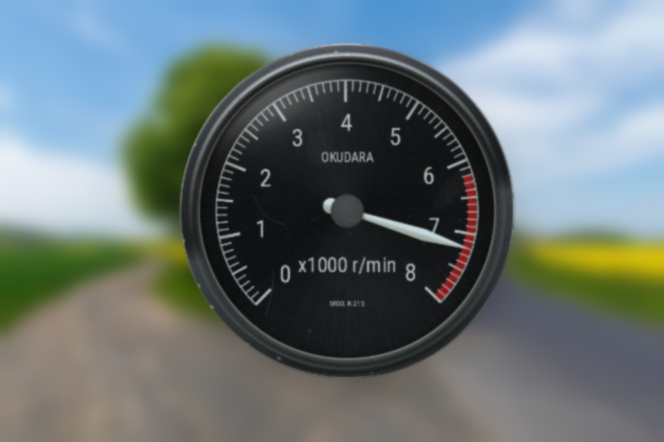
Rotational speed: rpm 7200
